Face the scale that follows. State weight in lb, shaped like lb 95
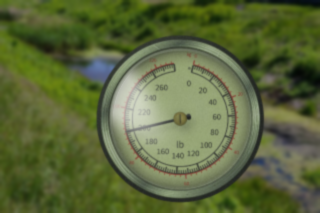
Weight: lb 200
